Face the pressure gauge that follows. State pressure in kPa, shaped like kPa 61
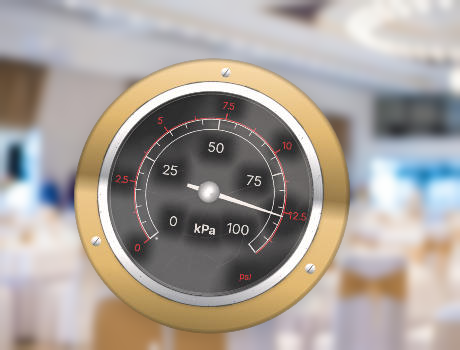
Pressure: kPa 87.5
